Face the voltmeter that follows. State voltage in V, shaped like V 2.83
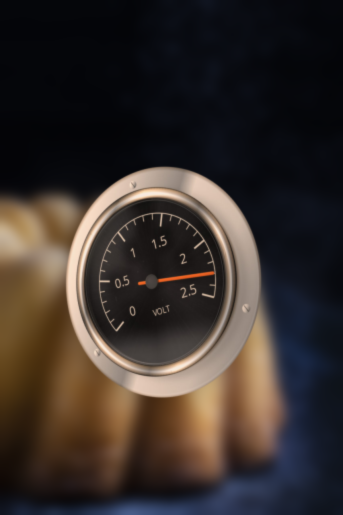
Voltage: V 2.3
